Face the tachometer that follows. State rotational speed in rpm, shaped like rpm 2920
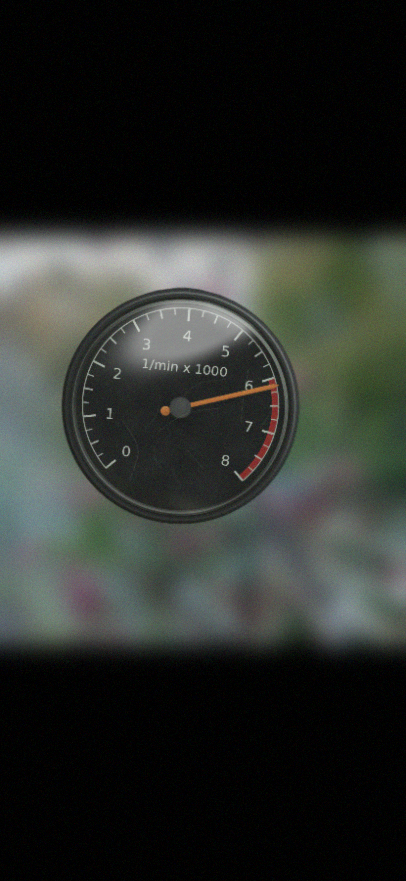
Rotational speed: rpm 6125
